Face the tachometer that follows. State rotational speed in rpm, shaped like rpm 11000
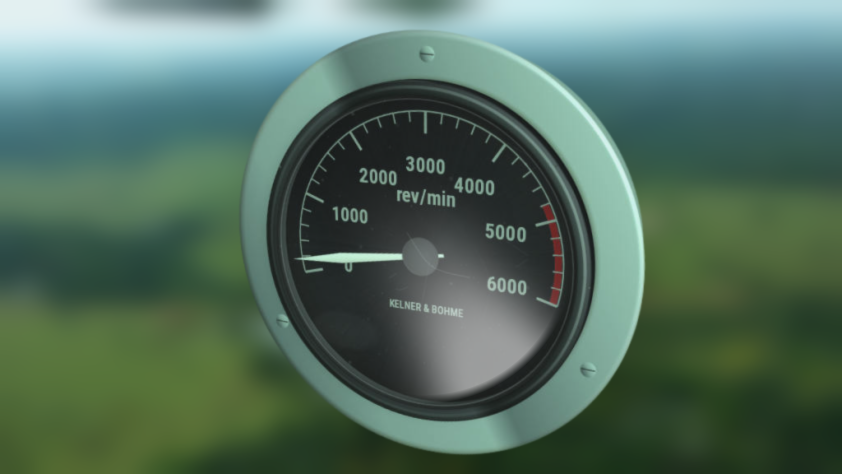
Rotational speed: rpm 200
